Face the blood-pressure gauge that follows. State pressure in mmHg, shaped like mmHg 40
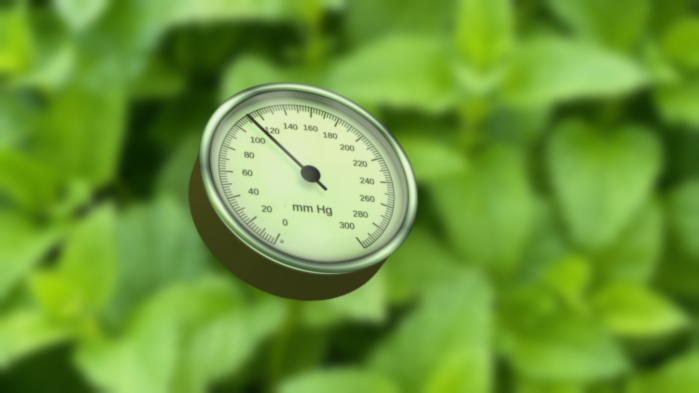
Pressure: mmHg 110
